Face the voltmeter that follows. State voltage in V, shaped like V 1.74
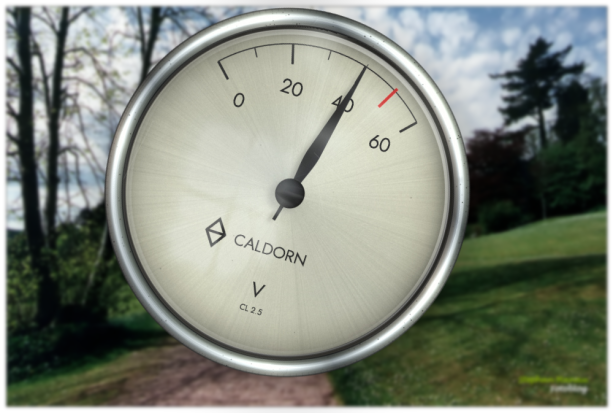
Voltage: V 40
